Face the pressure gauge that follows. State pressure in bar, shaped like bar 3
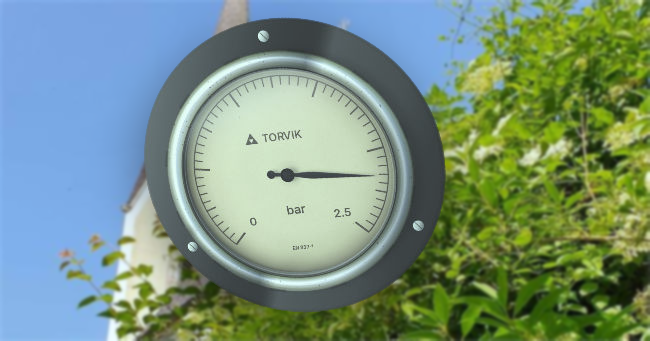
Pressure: bar 2.15
